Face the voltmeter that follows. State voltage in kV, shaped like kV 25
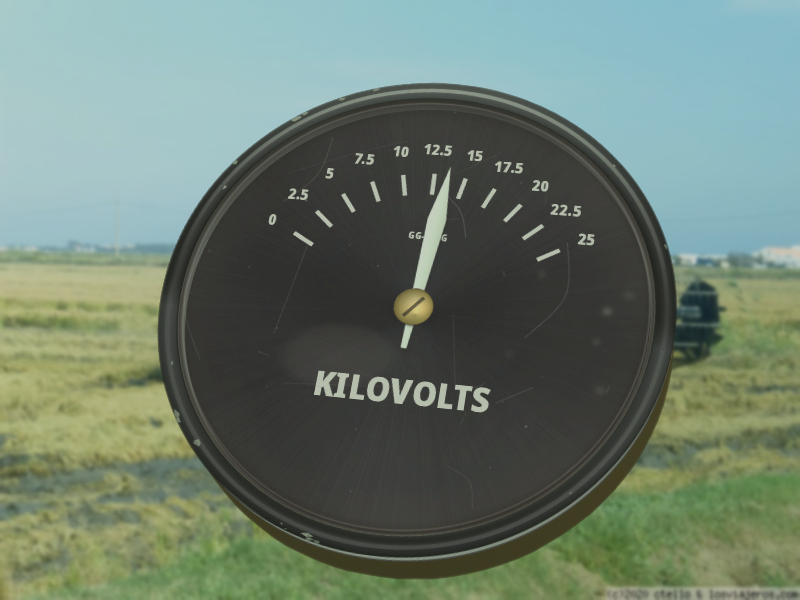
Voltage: kV 13.75
